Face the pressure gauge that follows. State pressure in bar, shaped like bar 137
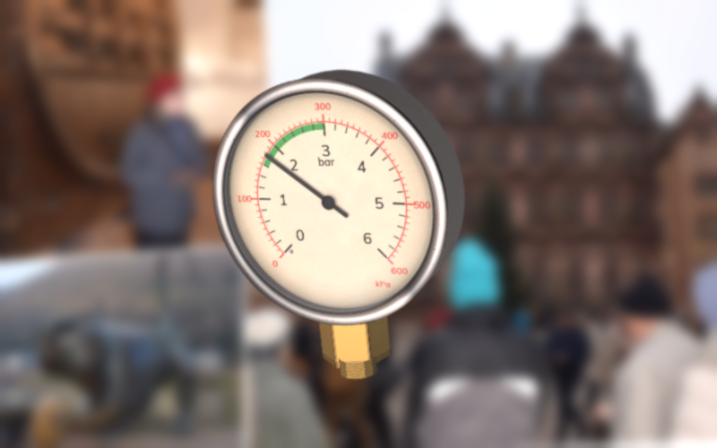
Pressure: bar 1.8
